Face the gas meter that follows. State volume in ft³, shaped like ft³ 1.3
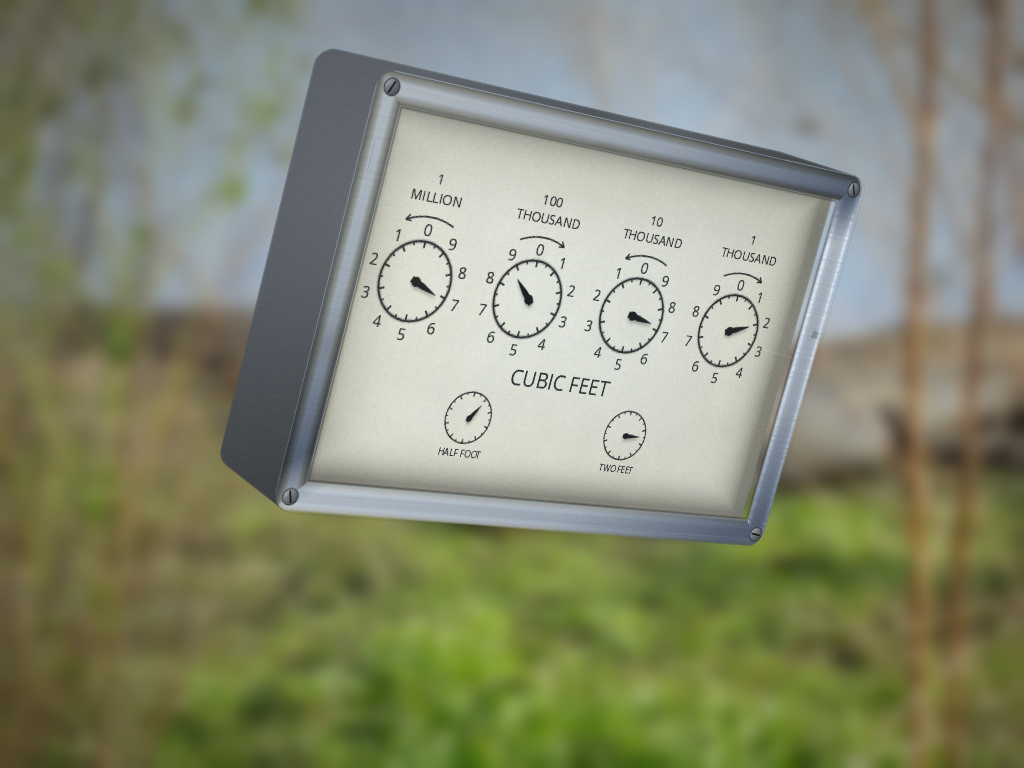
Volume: ft³ 687200
